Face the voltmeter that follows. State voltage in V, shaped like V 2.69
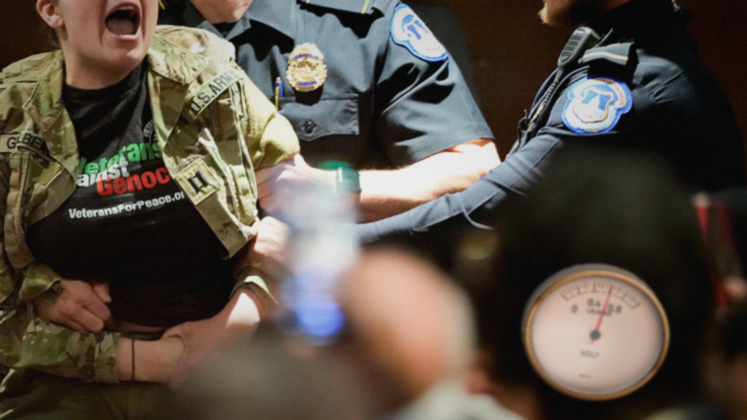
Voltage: V 0.6
